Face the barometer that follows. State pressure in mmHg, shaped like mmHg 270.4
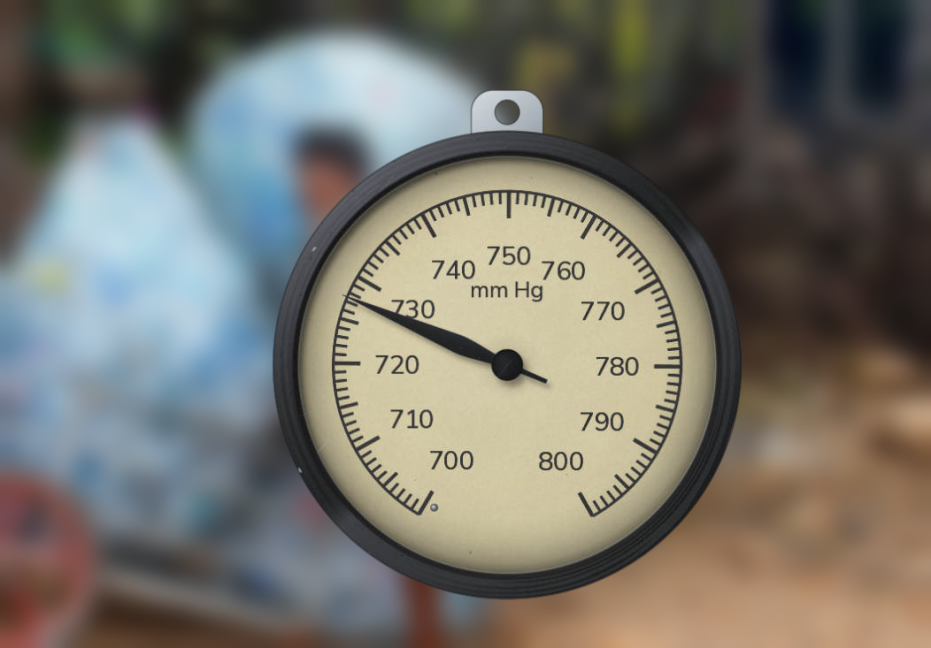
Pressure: mmHg 727.5
